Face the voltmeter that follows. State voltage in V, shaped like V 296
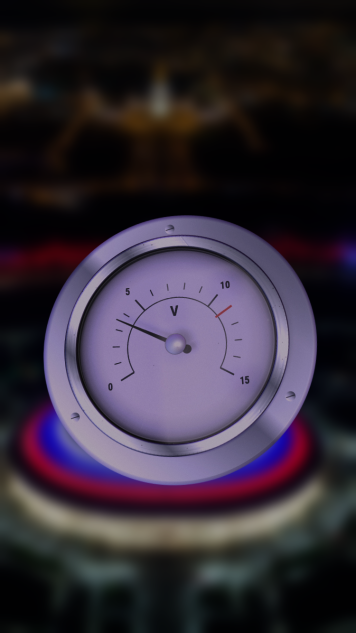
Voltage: V 3.5
